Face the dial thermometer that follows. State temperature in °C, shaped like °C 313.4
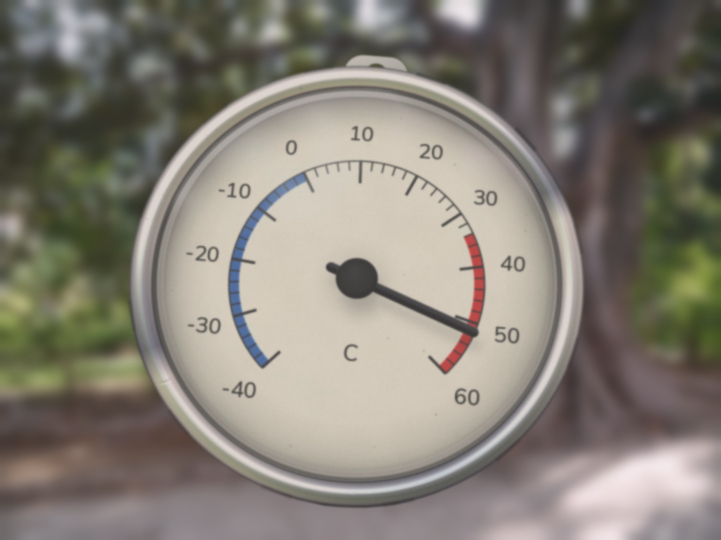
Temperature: °C 52
